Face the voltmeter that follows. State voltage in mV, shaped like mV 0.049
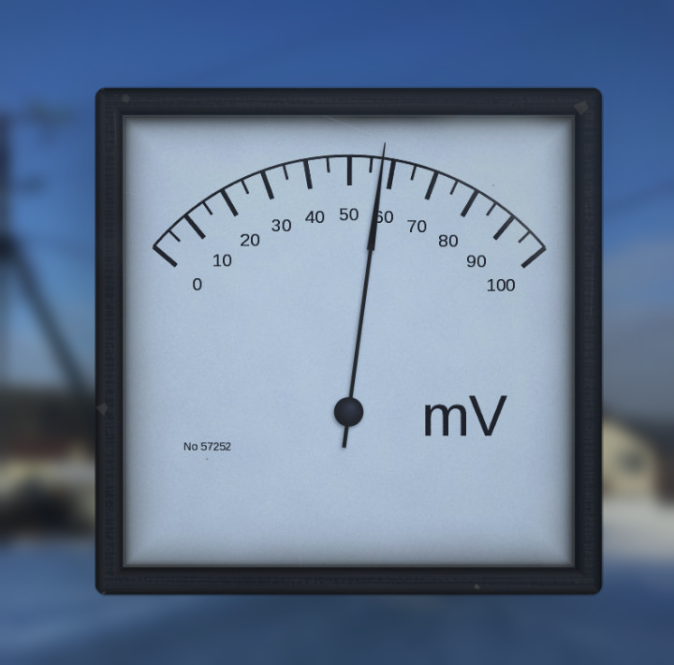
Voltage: mV 57.5
